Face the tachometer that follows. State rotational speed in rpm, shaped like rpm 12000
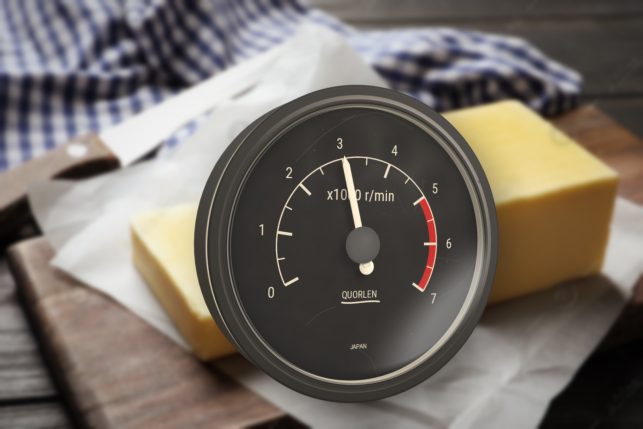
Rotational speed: rpm 3000
